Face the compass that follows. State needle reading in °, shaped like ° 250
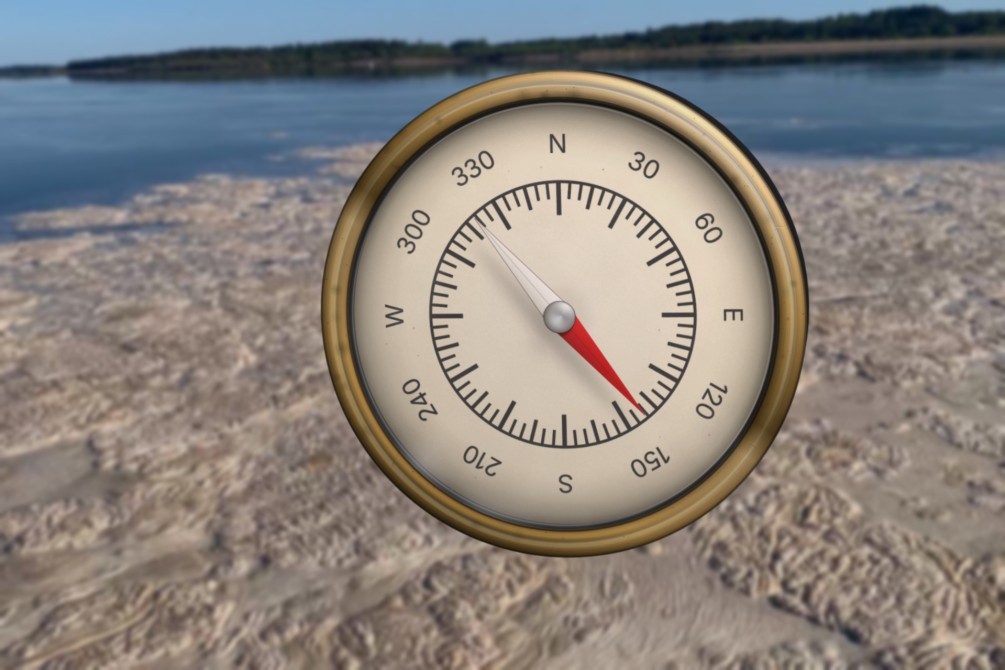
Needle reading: ° 140
